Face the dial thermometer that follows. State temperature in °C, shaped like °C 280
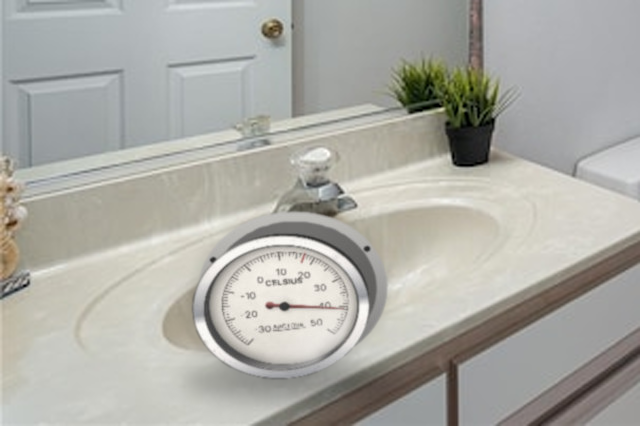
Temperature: °C 40
